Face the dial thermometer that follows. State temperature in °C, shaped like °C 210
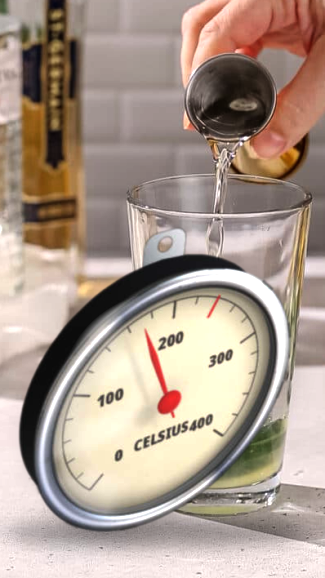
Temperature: °C 170
